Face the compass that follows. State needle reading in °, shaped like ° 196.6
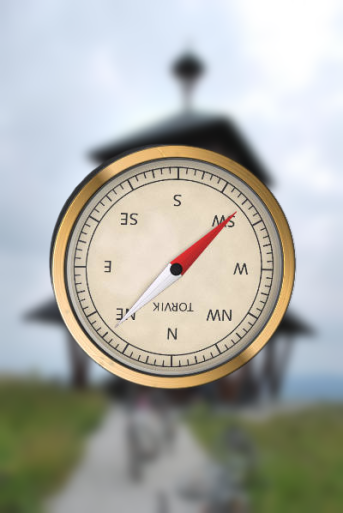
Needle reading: ° 225
